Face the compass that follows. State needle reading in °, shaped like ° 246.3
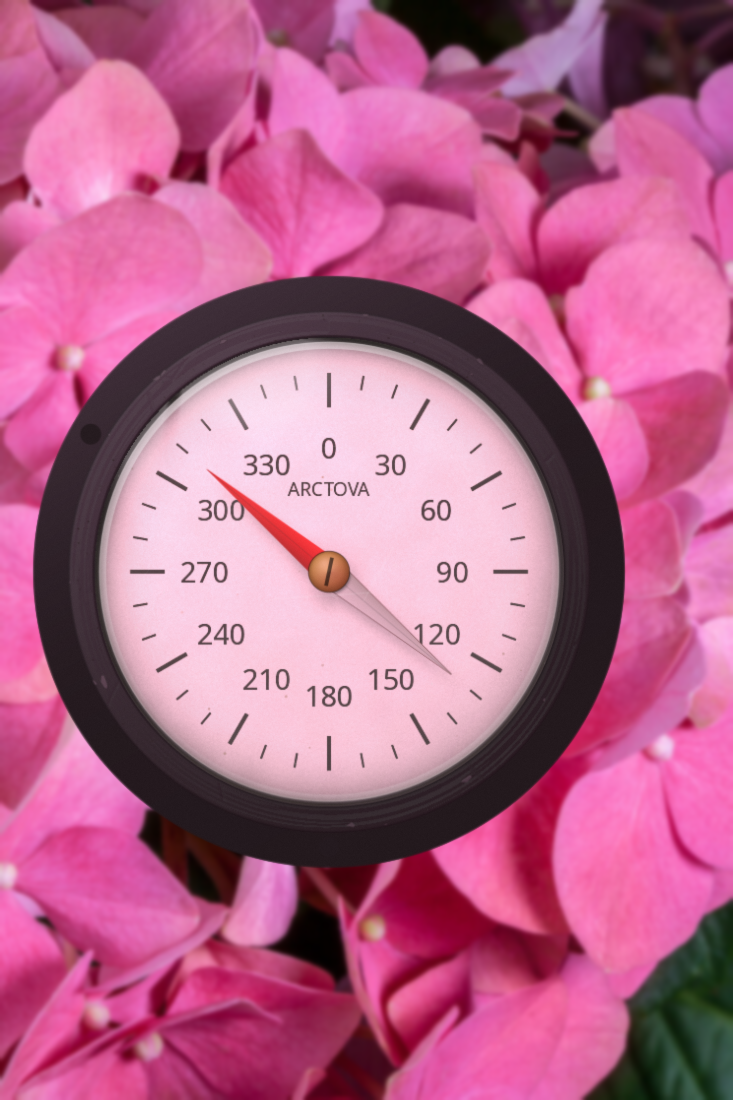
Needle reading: ° 310
